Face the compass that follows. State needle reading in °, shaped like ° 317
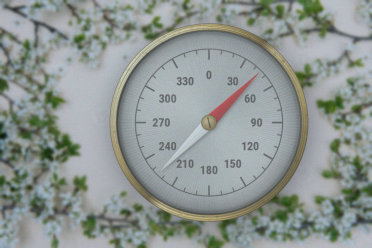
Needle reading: ° 45
